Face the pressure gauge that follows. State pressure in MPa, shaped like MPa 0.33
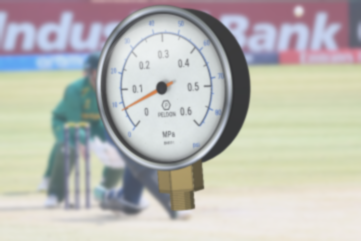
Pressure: MPa 0.05
